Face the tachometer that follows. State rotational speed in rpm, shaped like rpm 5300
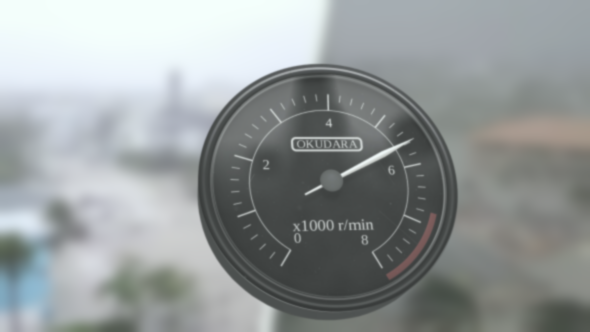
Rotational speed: rpm 5600
